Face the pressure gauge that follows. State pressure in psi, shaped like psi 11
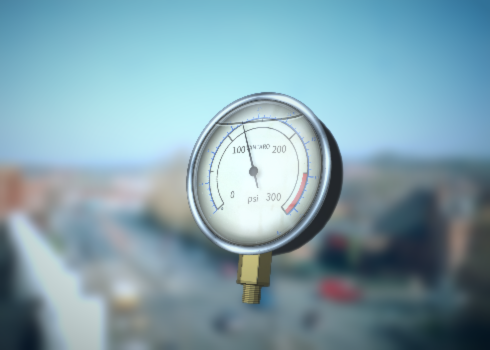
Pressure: psi 125
